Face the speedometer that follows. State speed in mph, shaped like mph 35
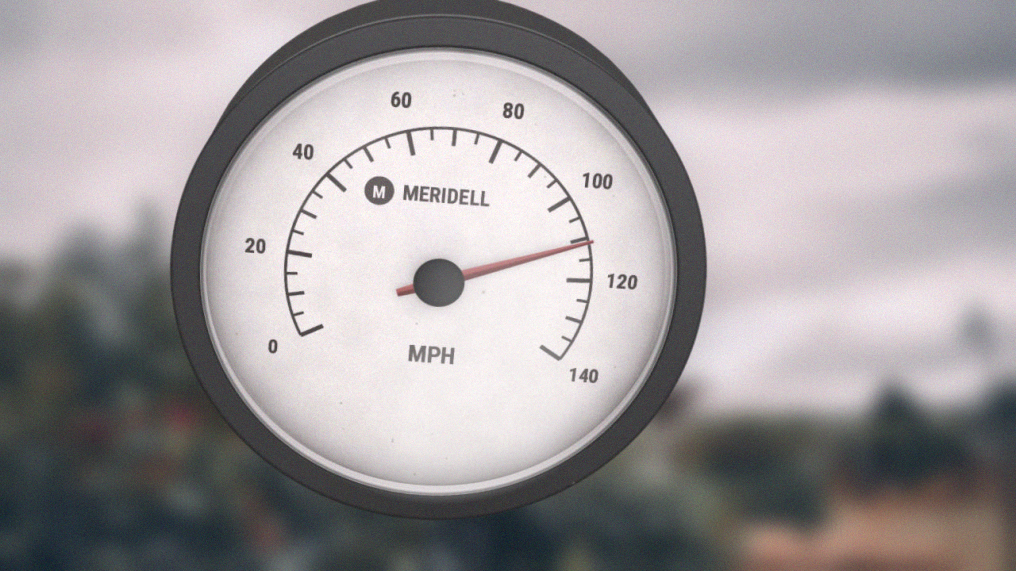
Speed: mph 110
